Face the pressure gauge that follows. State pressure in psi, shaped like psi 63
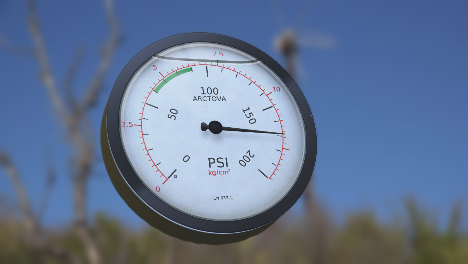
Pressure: psi 170
